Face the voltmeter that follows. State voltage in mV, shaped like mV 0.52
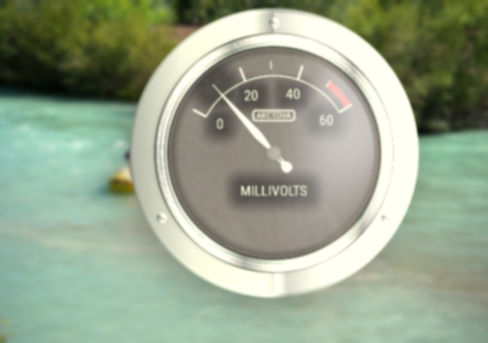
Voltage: mV 10
